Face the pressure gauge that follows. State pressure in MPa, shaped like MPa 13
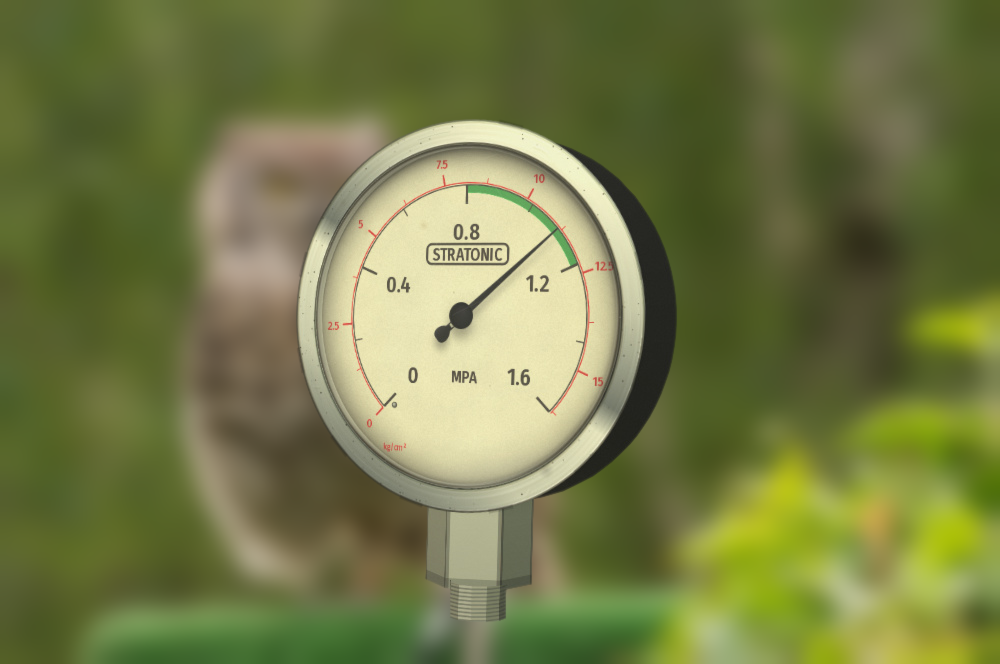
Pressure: MPa 1.1
